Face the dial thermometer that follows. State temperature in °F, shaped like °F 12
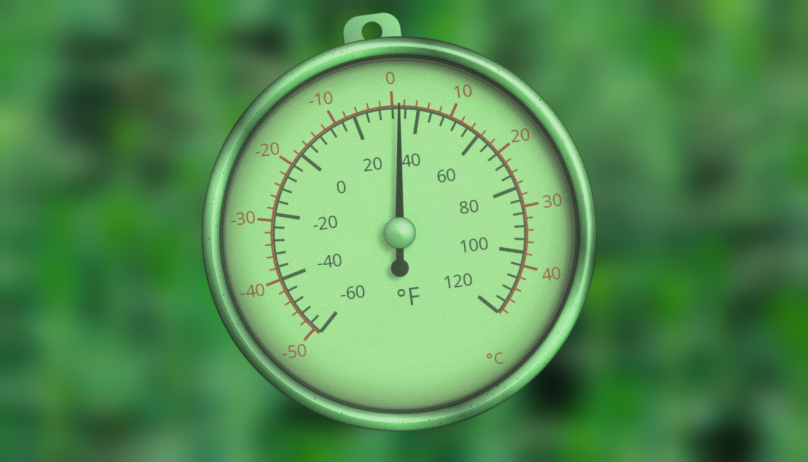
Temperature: °F 34
